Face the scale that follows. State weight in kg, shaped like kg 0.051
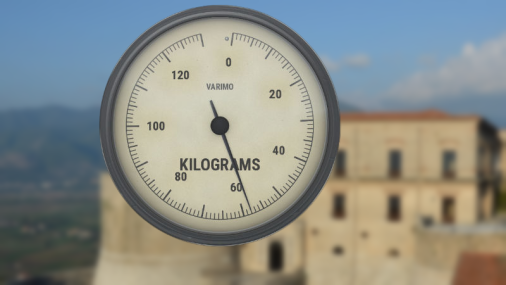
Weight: kg 58
